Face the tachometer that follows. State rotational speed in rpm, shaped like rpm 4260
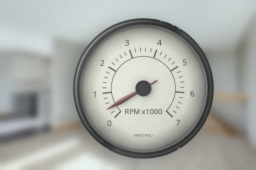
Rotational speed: rpm 400
